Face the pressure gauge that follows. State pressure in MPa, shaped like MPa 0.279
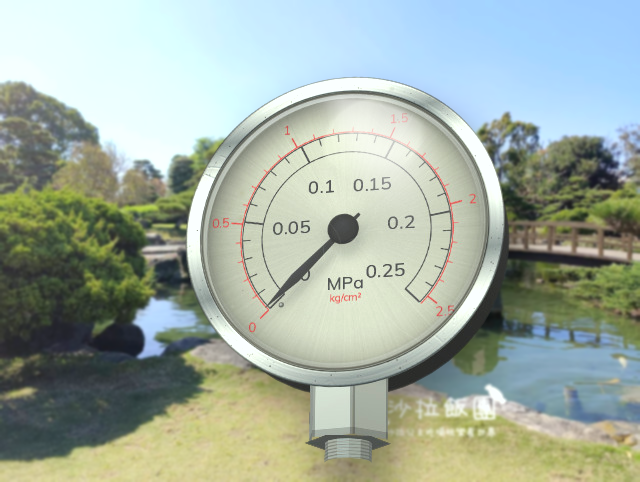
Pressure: MPa 0
